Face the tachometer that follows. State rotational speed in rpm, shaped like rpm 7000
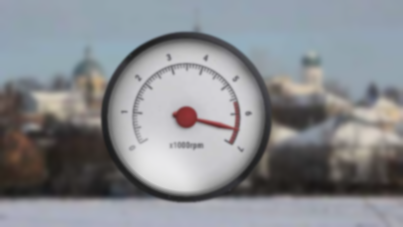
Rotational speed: rpm 6500
